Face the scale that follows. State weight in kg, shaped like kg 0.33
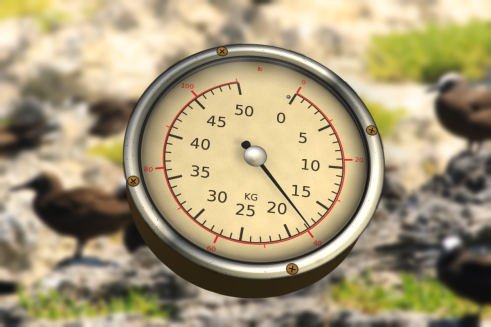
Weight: kg 18
